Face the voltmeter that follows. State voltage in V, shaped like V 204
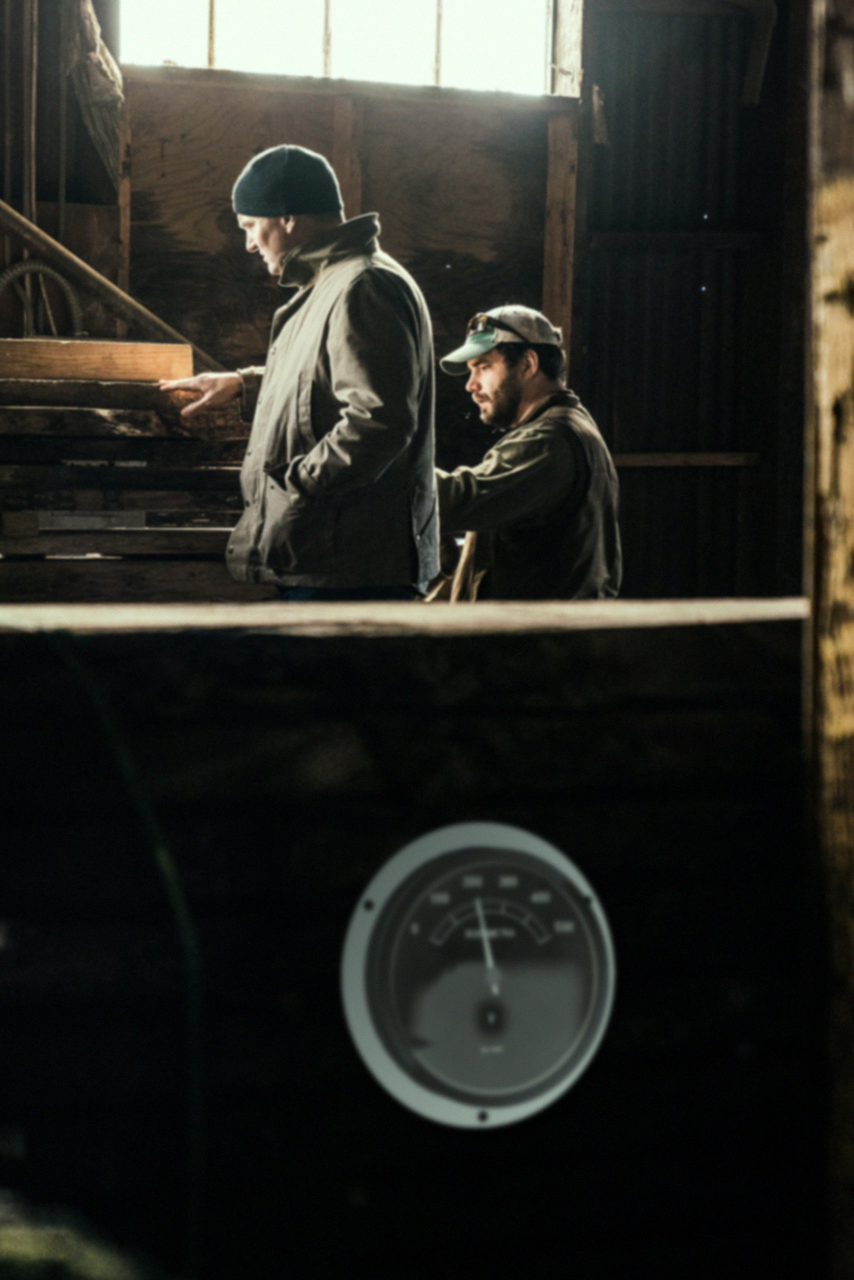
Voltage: V 200
